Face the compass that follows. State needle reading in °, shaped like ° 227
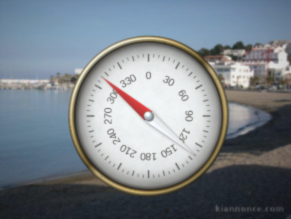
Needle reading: ° 310
